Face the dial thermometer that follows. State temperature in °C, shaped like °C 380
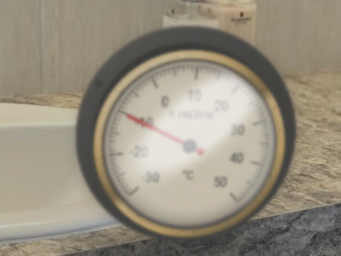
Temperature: °C -10
